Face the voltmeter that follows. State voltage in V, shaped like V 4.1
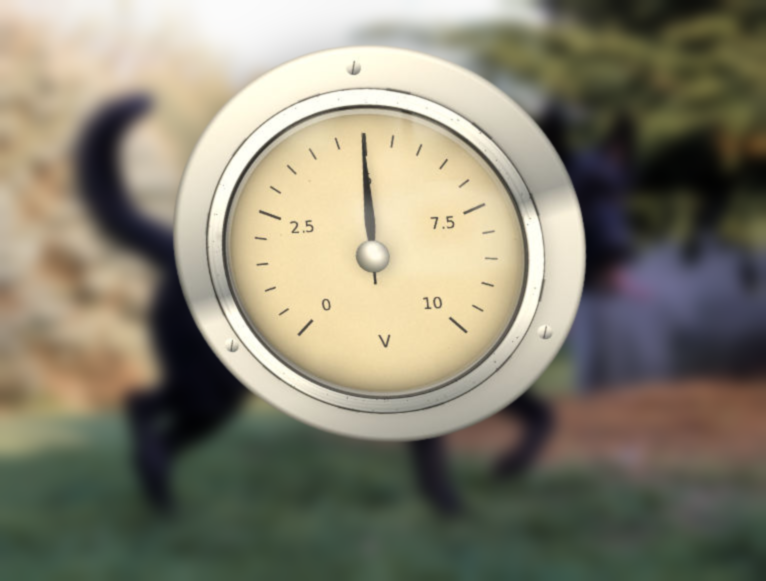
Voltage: V 5
